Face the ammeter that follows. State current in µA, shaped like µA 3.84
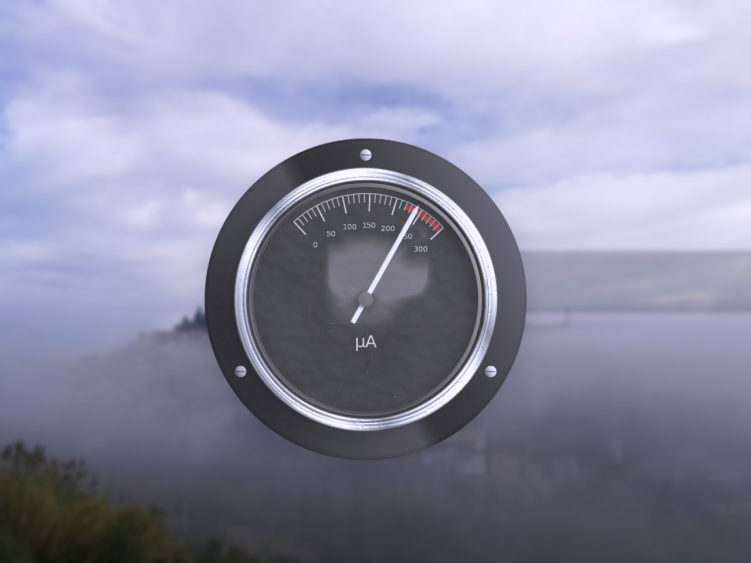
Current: µA 240
